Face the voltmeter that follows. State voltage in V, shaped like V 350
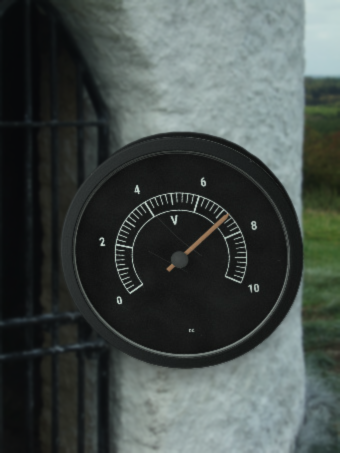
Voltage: V 7.2
